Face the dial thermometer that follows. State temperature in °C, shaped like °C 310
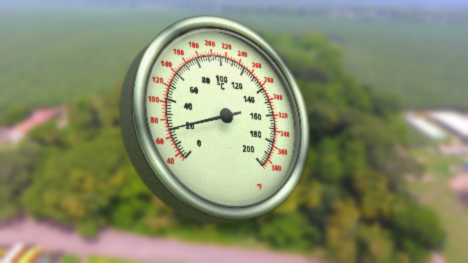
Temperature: °C 20
